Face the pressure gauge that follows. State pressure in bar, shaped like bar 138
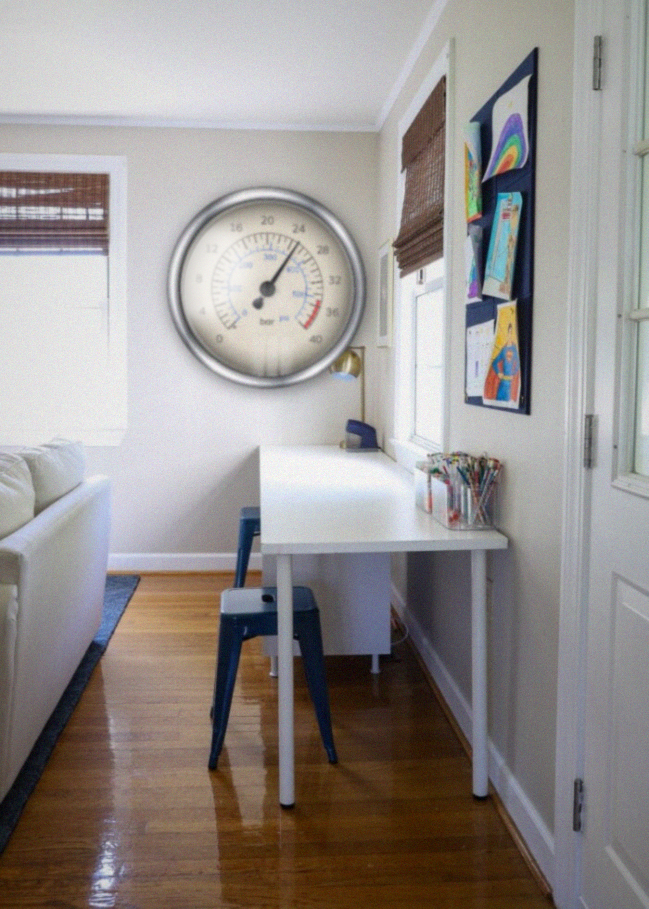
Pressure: bar 25
